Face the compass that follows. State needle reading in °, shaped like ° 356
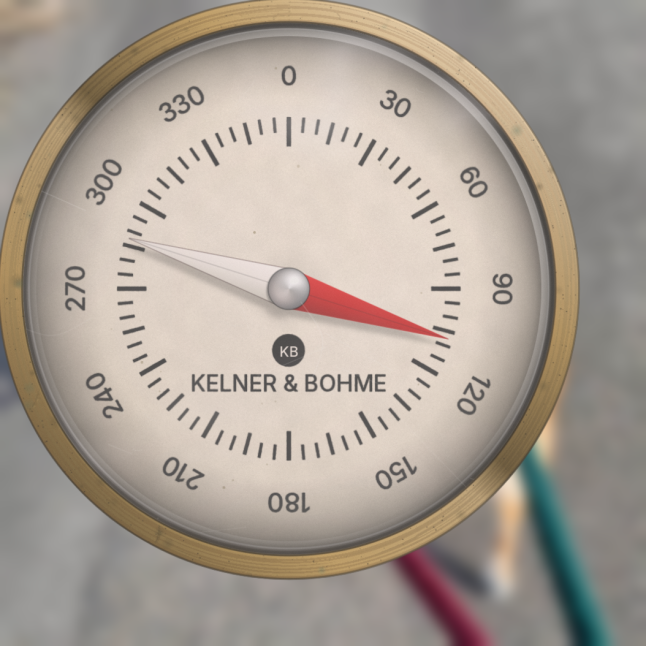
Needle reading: ° 107.5
